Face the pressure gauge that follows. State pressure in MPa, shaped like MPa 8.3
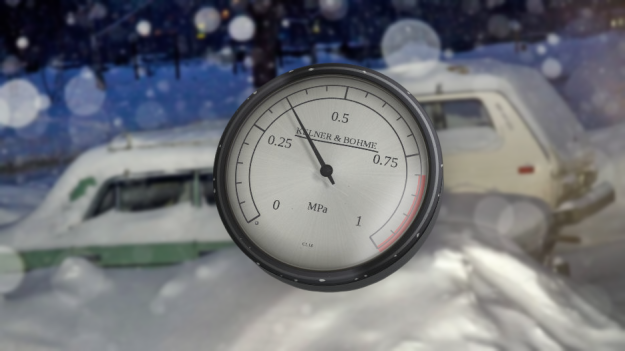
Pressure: MPa 0.35
